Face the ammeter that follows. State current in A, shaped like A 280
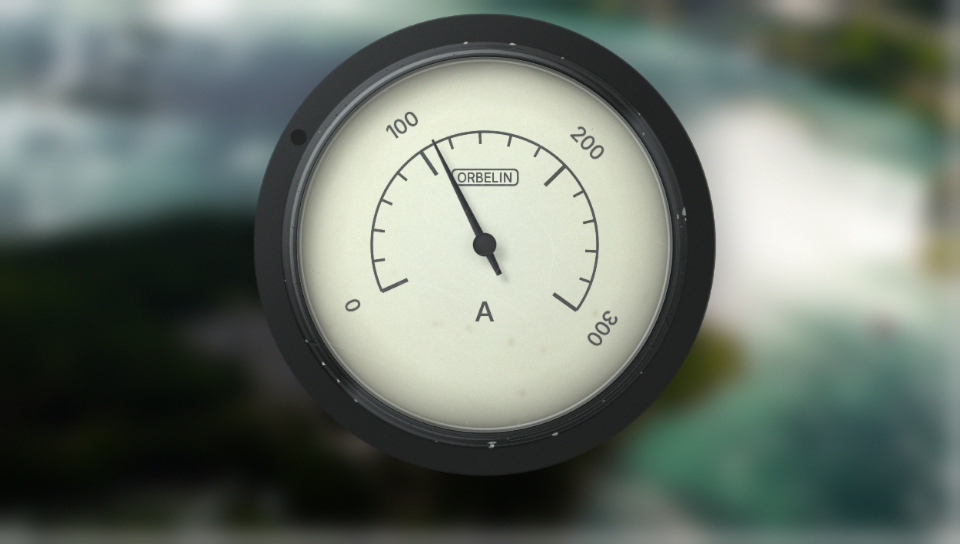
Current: A 110
